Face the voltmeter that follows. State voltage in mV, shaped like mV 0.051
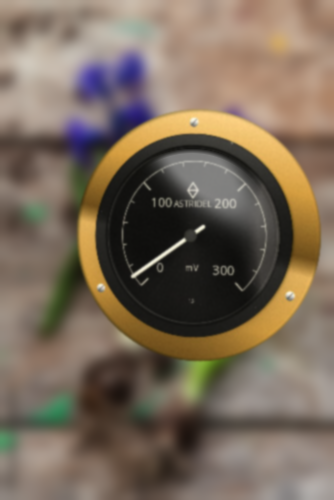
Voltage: mV 10
